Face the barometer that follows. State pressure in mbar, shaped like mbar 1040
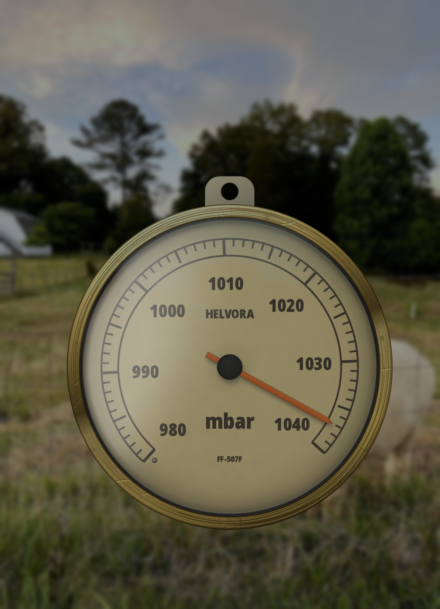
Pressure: mbar 1037
